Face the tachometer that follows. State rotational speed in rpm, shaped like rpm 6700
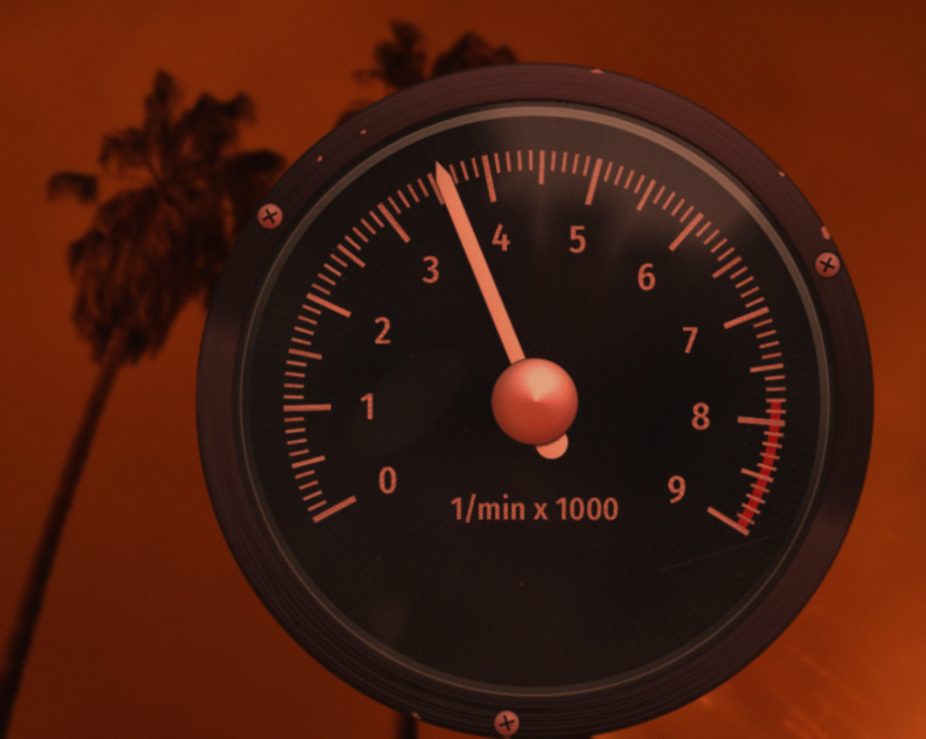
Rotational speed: rpm 3600
